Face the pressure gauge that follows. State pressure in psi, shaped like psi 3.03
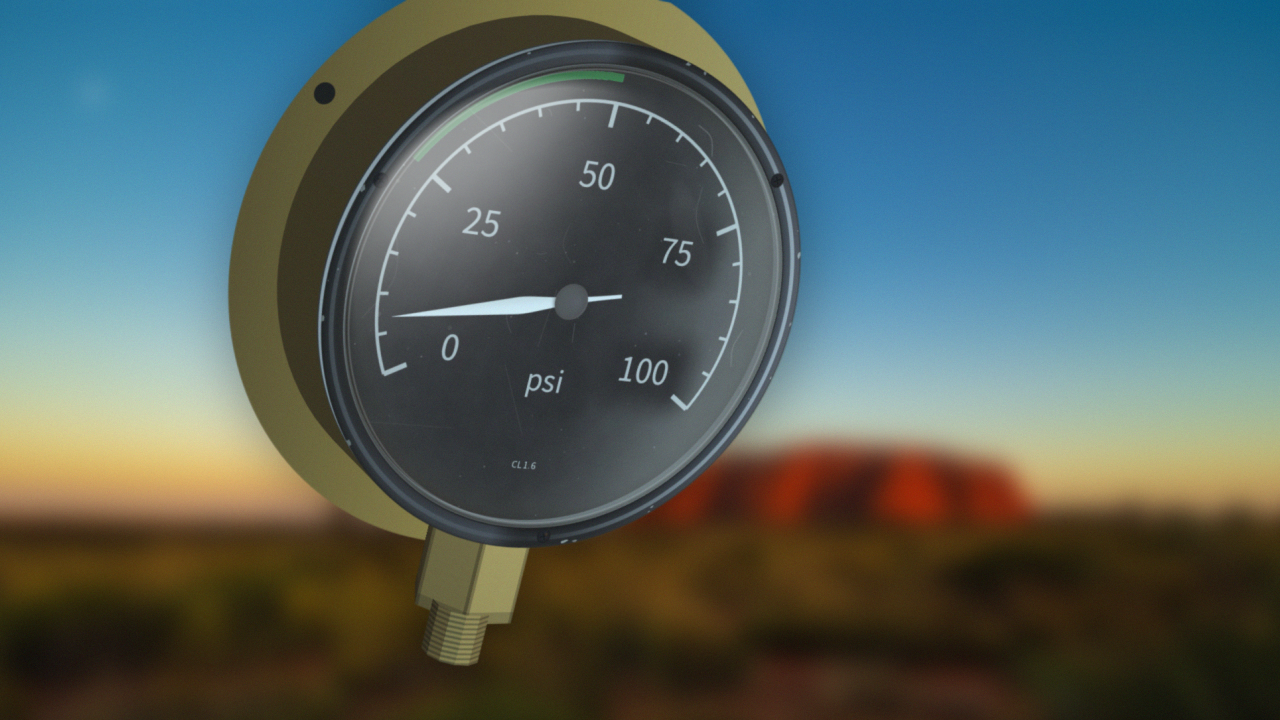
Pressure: psi 7.5
